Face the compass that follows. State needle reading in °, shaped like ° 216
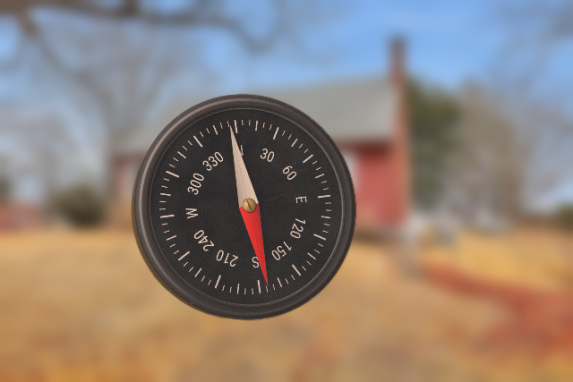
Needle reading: ° 175
